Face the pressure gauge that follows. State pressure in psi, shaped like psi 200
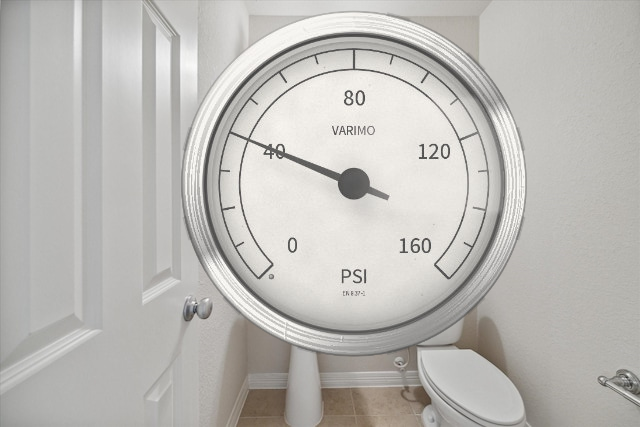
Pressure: psi 40
